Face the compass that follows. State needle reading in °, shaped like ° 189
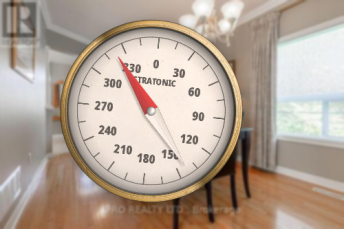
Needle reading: ° 322.5
